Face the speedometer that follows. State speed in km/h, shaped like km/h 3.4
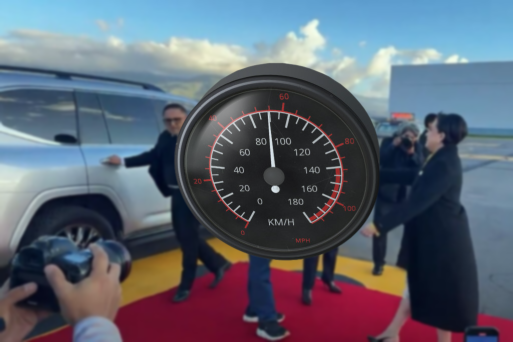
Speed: km/h 90
